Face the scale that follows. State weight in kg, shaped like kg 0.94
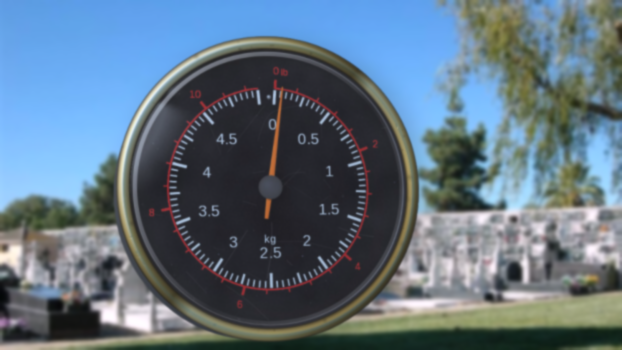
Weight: kg 0.05
